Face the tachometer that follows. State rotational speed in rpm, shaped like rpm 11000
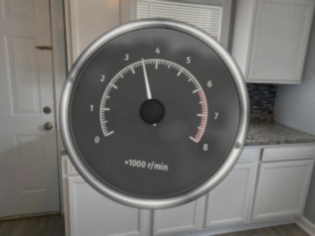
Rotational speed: rpm 3500
